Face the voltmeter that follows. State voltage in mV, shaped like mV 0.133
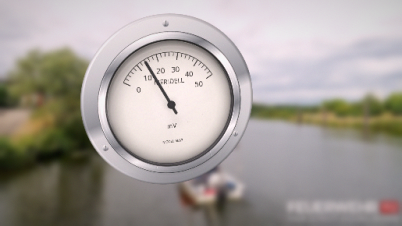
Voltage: mV 14
